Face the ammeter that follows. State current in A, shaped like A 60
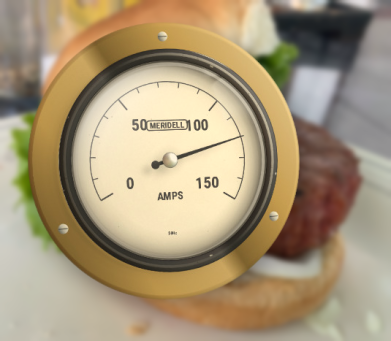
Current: A 120
